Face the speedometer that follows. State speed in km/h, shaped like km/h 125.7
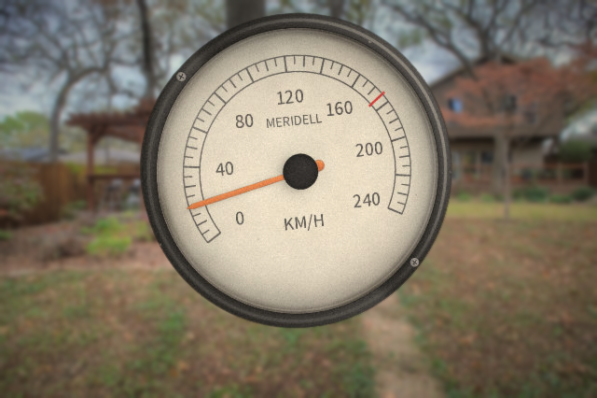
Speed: km/h 20
